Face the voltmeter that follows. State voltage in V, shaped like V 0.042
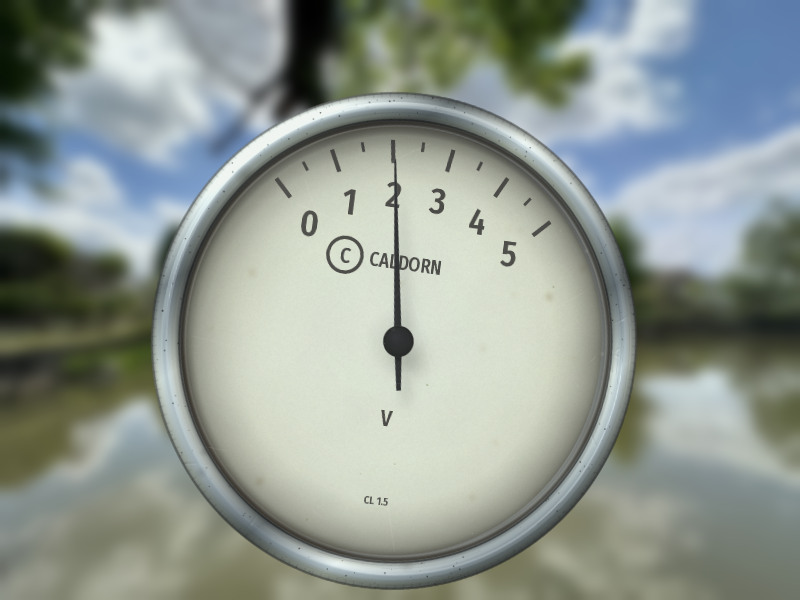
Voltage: V 2
